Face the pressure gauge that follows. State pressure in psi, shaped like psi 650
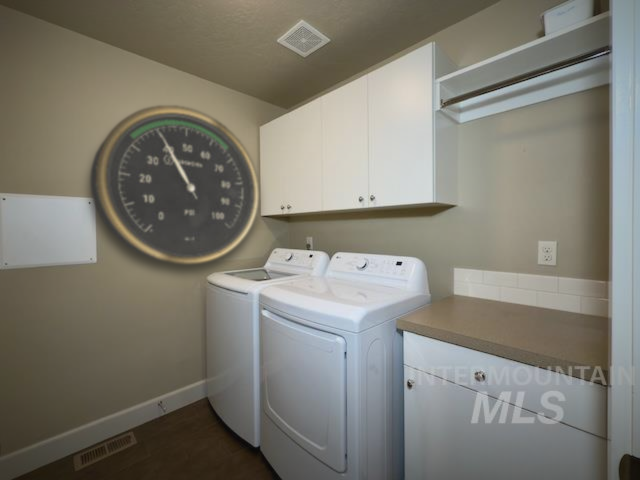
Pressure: psi 40
